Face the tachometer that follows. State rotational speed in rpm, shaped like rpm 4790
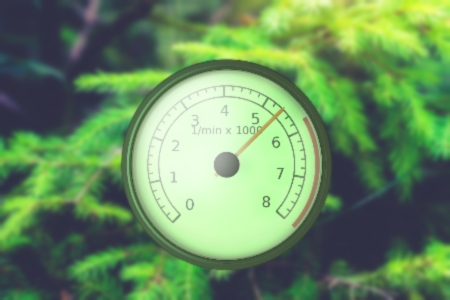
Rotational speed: rpm 5400
